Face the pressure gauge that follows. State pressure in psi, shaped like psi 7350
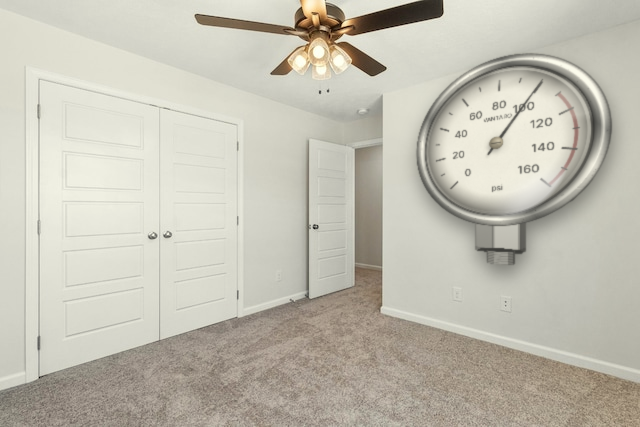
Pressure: psi 100
